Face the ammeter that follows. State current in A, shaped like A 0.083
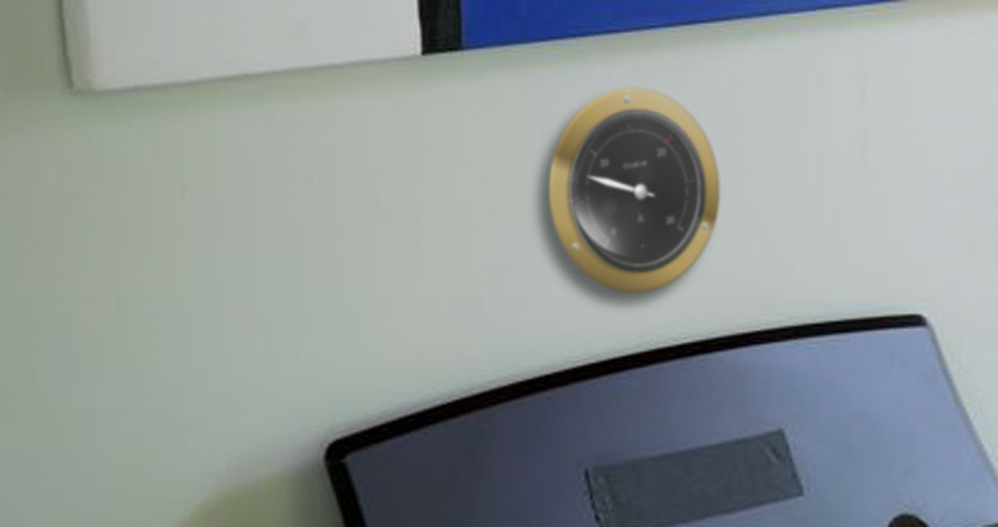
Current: A 7.5
